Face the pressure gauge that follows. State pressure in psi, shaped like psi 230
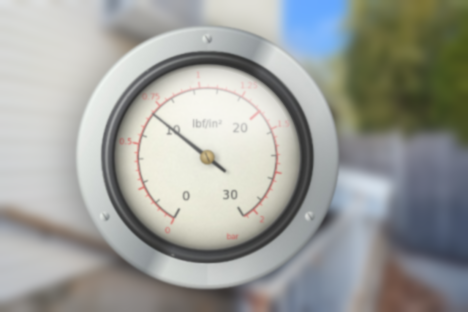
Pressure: psi 10
